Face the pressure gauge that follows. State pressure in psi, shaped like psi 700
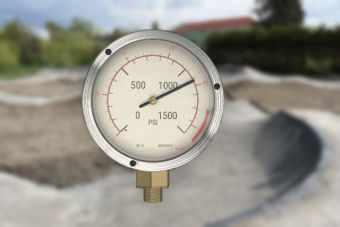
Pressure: psi 1100
